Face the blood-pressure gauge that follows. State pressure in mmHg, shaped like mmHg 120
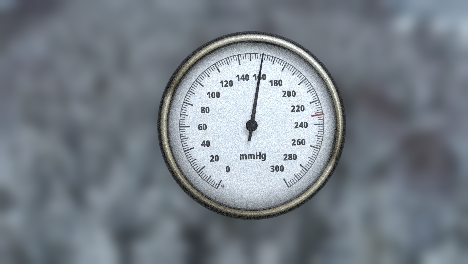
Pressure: mmHg 160
